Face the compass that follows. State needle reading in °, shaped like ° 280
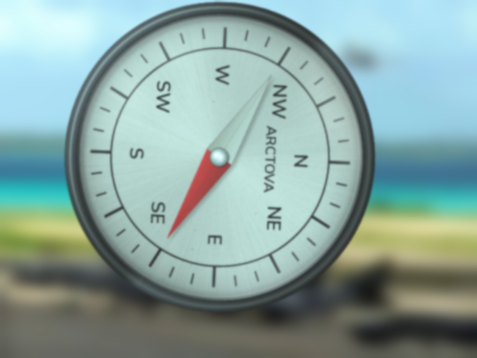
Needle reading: ° 120
